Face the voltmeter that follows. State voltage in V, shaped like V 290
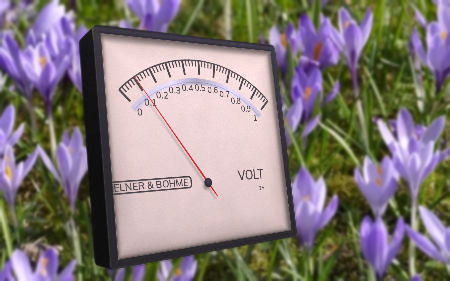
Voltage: V 0.1
